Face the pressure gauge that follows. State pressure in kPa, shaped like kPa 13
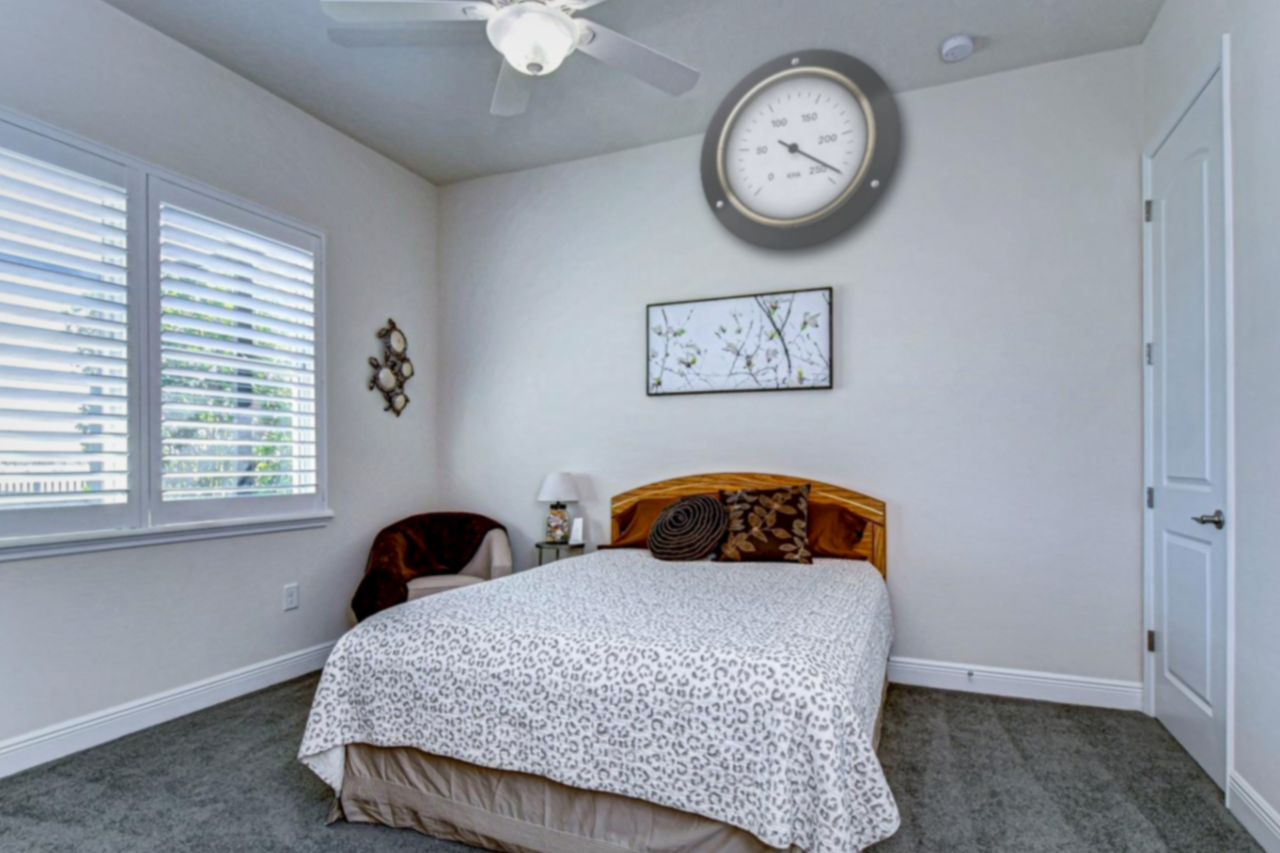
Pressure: kPa 240
